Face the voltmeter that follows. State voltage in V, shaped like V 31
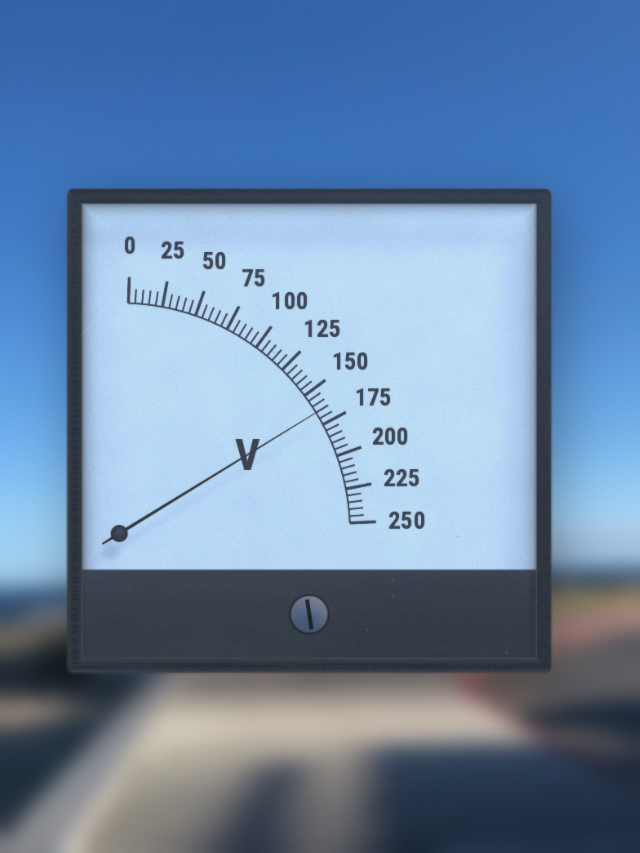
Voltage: V 165
